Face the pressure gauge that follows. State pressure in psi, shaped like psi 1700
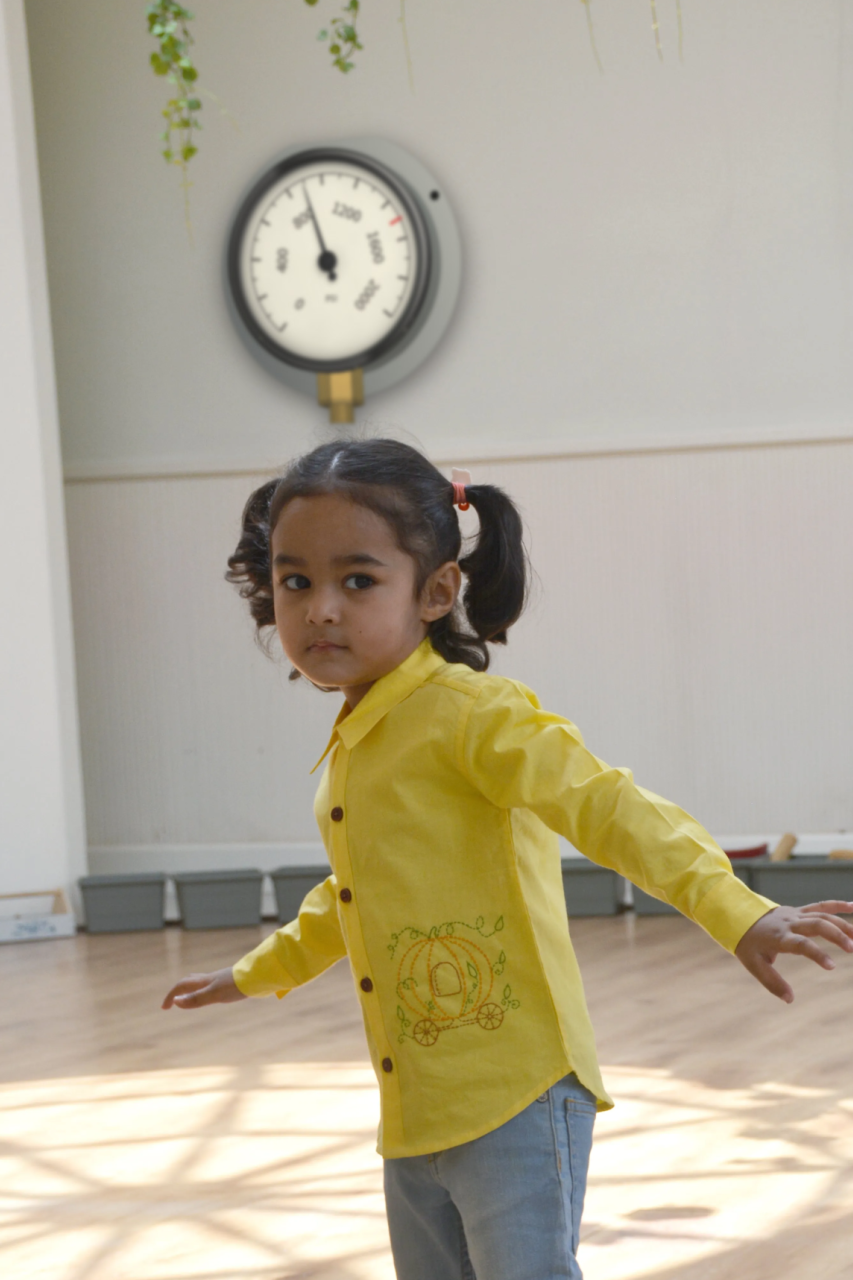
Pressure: psi 900
